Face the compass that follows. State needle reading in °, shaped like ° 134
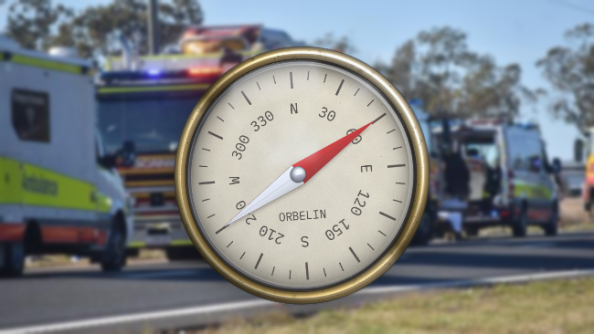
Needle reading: ° 60
